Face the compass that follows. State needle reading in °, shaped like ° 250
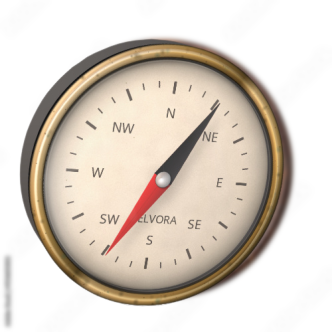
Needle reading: ° 210
